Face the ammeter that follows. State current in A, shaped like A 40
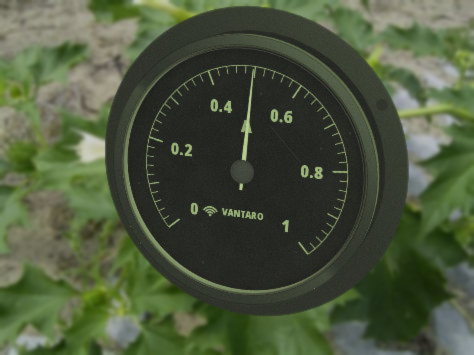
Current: A 0.5
